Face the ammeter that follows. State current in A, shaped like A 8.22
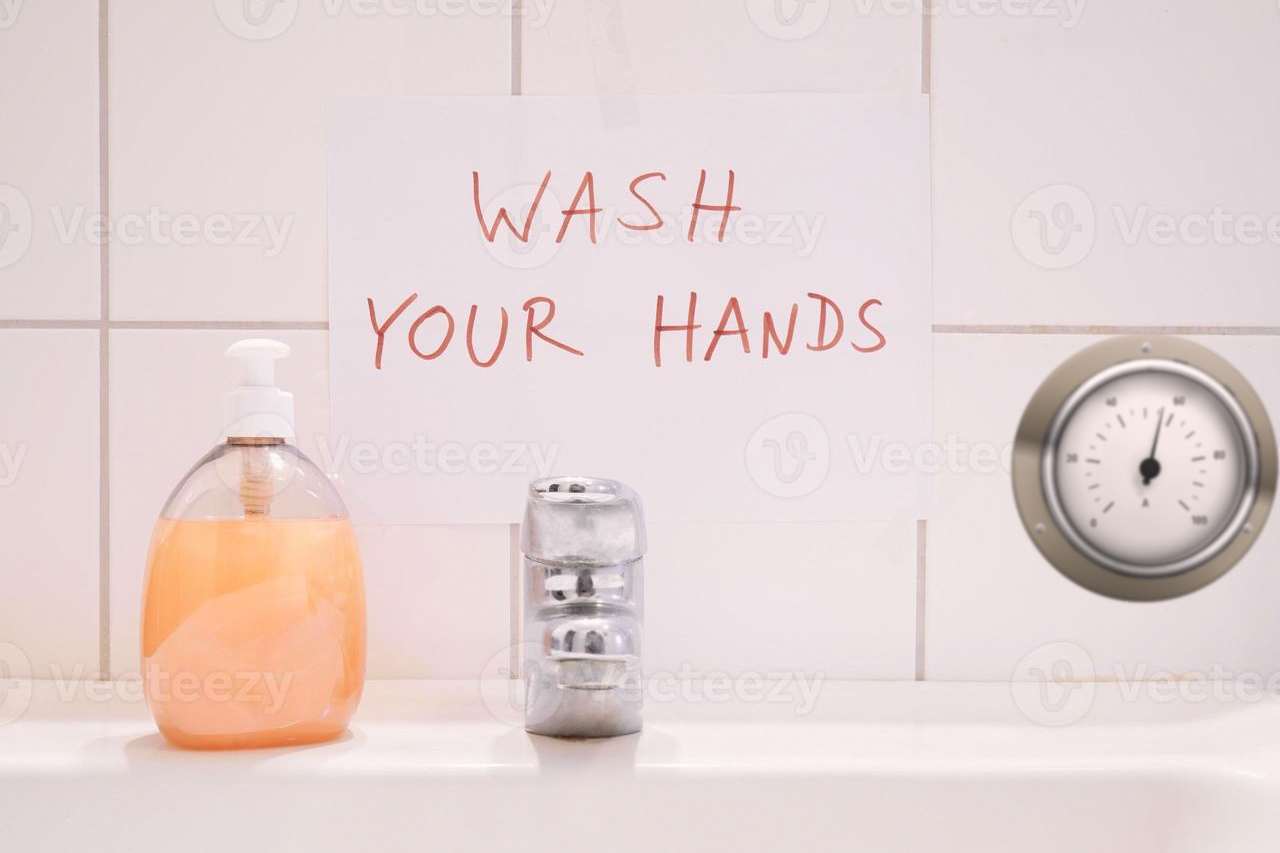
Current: A 55
